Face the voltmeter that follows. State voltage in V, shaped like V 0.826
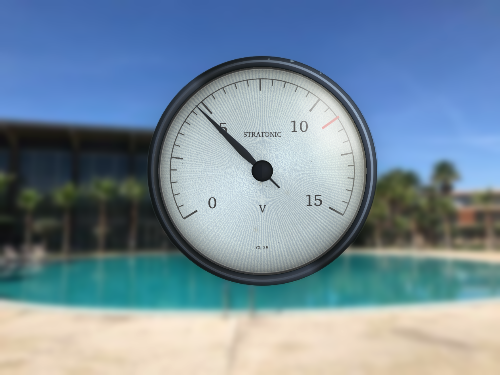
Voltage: V 4.75
